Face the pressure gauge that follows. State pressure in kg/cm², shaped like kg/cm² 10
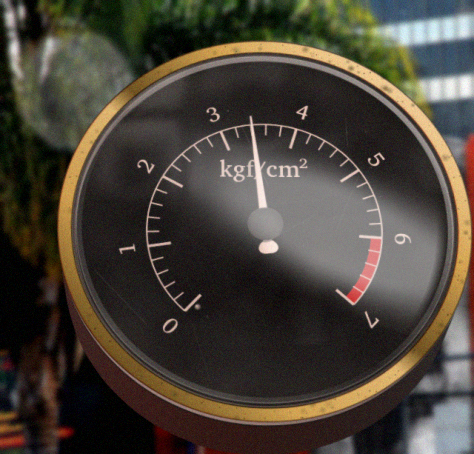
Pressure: kg/cm² 3.4
